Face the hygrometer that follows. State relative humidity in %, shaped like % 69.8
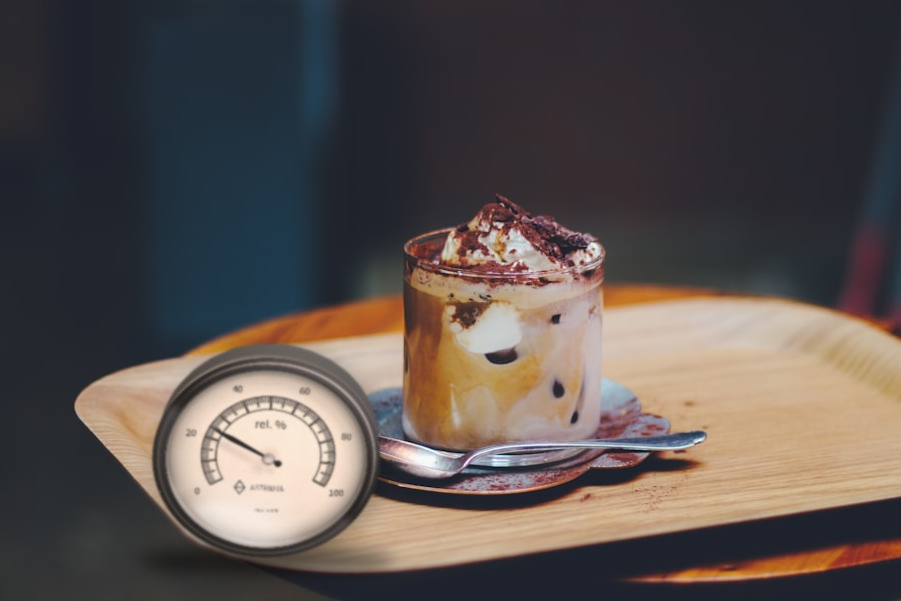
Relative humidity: % 25
